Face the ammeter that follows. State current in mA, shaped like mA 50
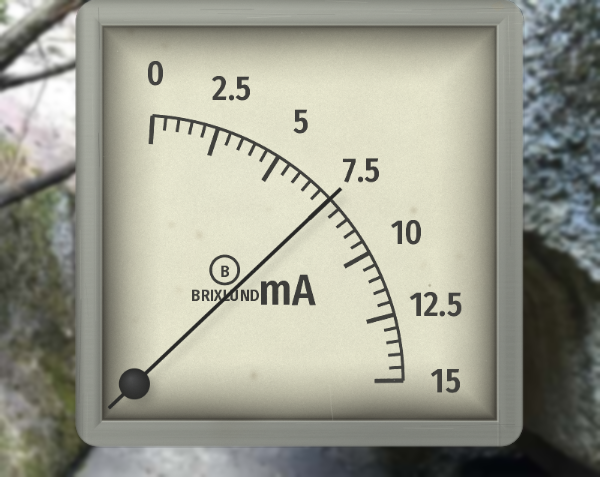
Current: mA 7.5
